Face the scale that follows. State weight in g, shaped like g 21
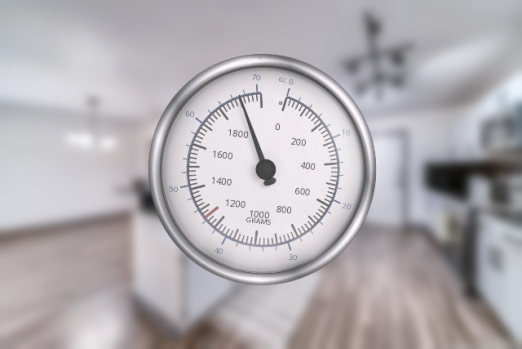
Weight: g 1900
